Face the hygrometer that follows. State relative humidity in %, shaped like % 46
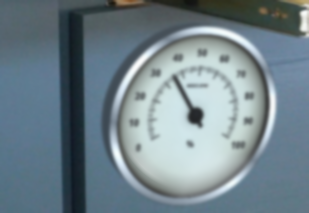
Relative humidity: % 35
